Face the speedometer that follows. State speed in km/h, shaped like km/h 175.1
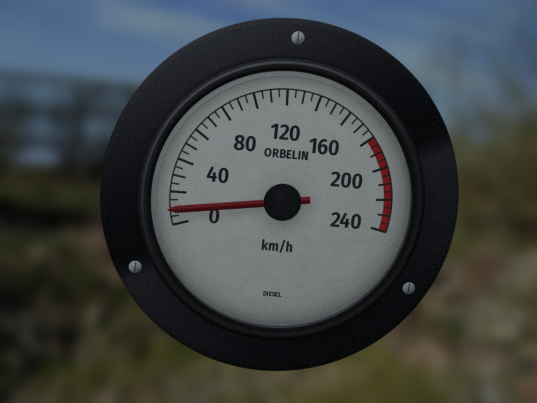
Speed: km/h 10
